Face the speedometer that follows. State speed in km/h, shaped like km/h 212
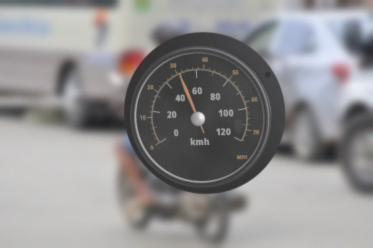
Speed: km/h 50
